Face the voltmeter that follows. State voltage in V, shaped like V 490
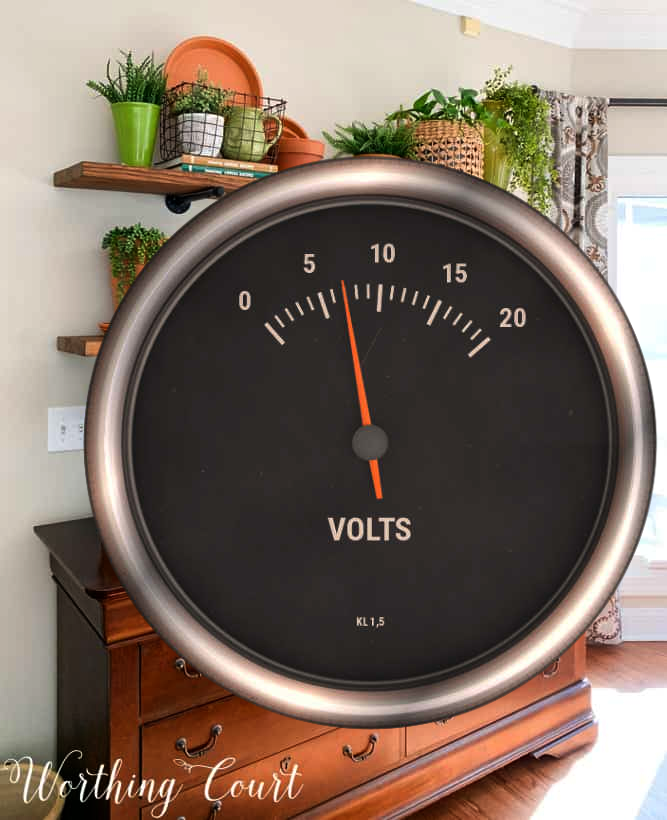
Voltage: V 7
